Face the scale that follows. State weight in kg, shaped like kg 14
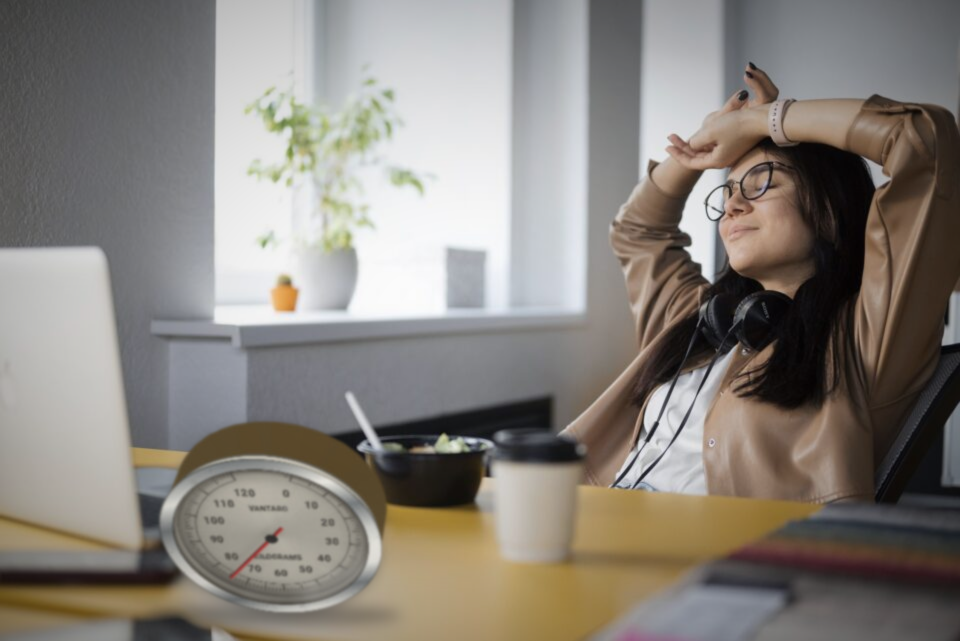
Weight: kg 75
